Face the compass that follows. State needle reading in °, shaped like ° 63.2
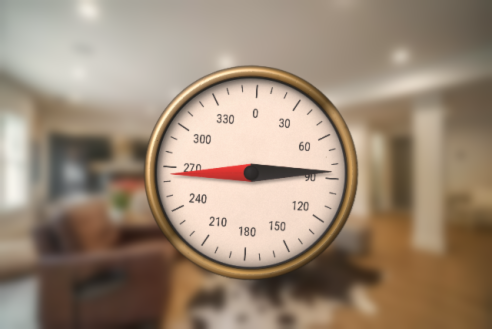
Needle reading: ° 265
